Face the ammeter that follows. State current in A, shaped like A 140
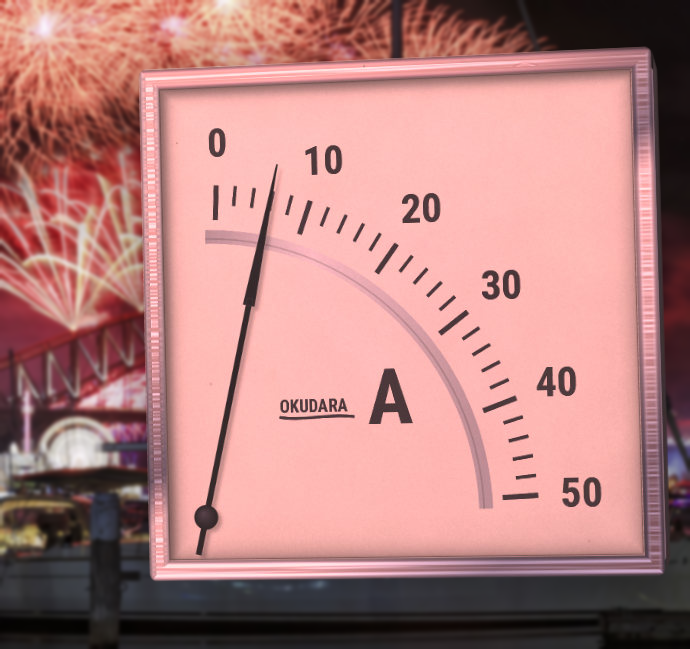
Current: A 6
